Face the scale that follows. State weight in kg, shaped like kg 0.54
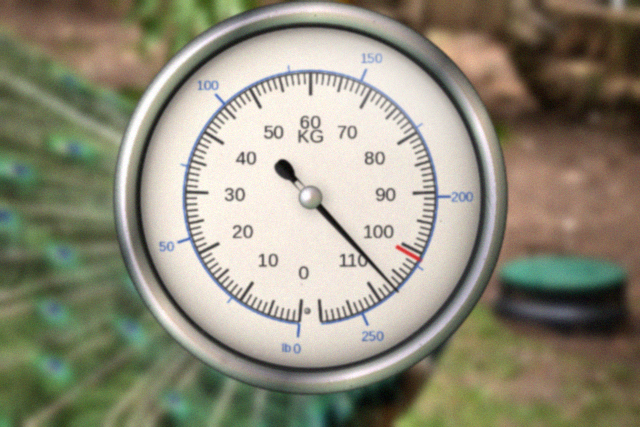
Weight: kg 107
